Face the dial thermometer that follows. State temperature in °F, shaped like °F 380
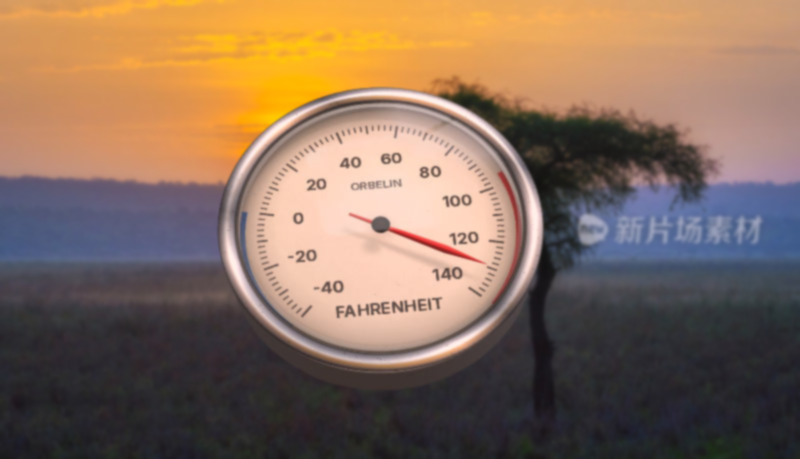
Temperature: °F 130
